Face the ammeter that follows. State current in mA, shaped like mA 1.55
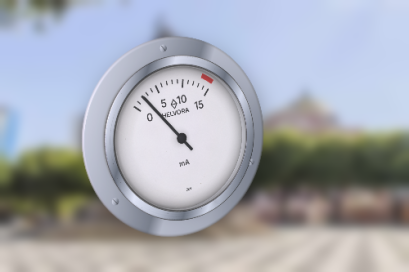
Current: mA 2
